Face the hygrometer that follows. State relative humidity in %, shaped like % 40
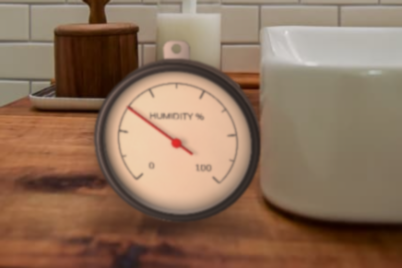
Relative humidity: % 30
